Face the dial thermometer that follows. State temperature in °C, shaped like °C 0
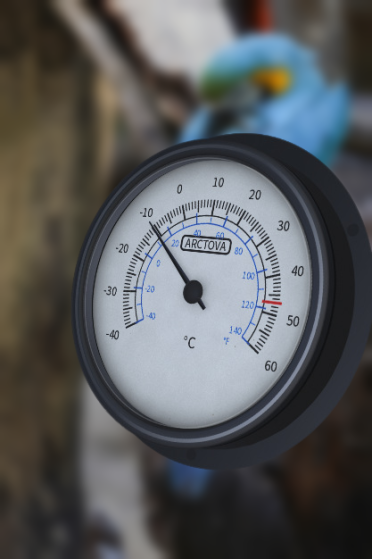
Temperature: °C -10
